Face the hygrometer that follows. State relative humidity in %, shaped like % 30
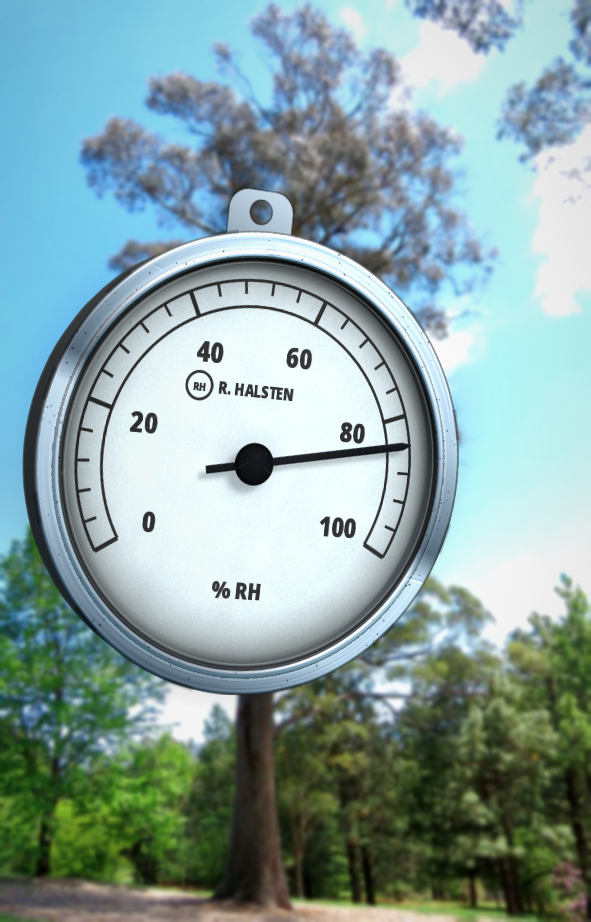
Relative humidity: % 84
